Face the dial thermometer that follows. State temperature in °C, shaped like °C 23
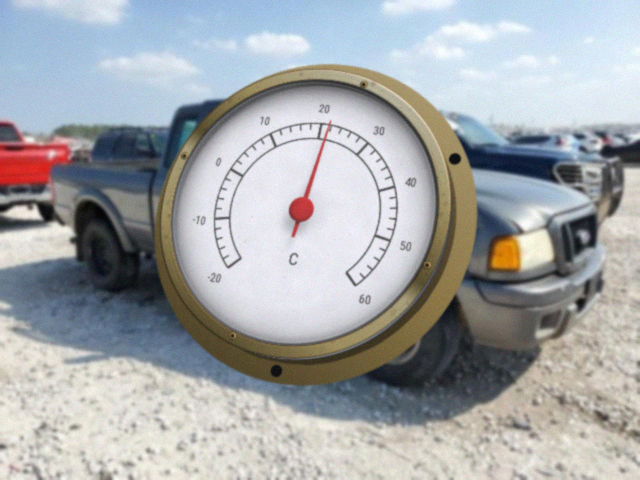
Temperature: °C 22
